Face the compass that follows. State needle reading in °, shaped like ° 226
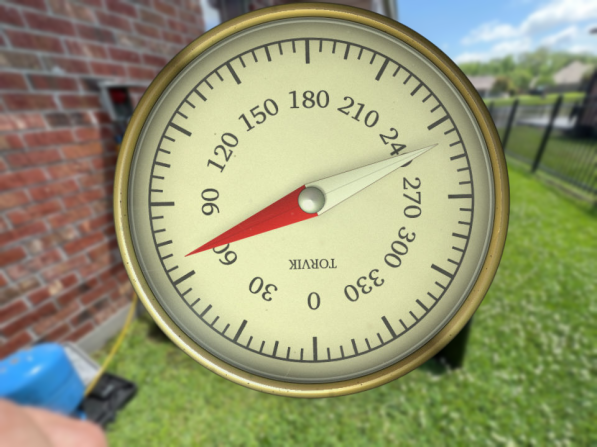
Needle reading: ° 67.5
